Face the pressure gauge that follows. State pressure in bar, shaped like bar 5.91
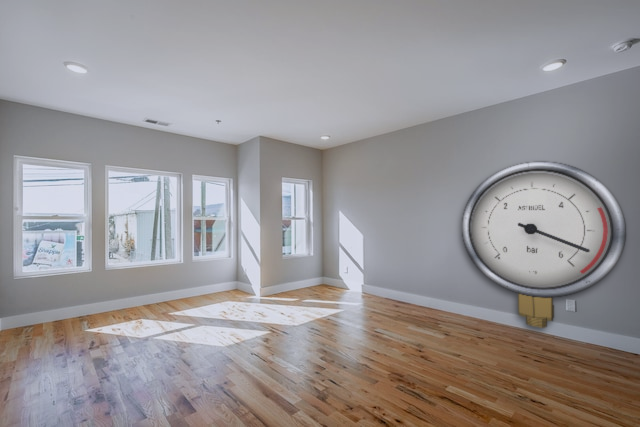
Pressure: bar 5.5
